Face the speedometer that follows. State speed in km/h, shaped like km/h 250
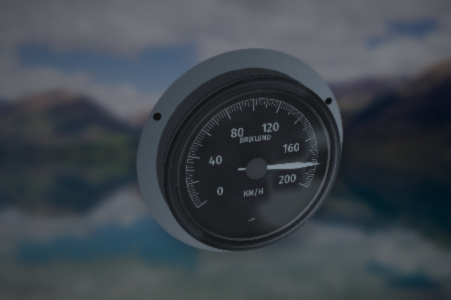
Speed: km/h 180
